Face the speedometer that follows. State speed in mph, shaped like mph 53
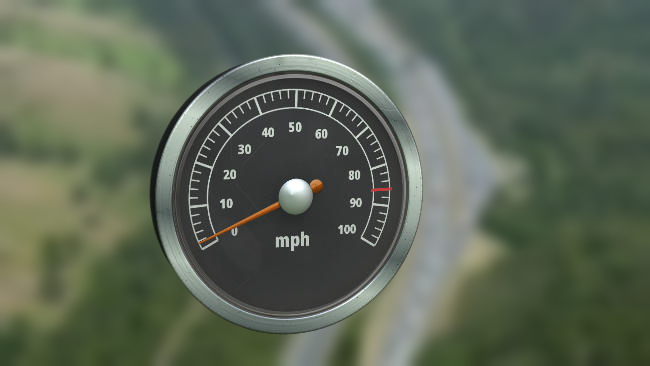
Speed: mph 2
